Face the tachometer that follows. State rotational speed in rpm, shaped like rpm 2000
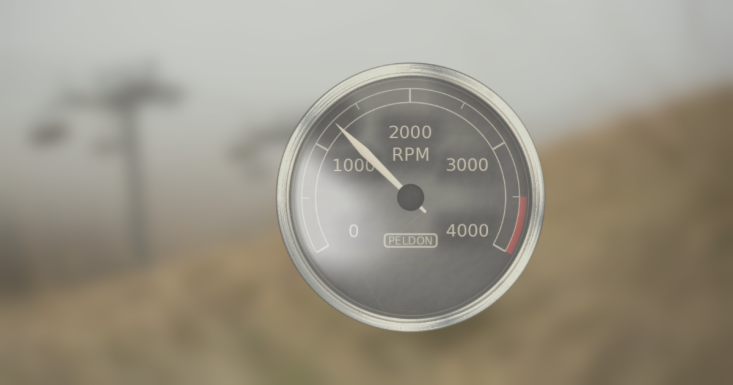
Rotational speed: rpm 1250
